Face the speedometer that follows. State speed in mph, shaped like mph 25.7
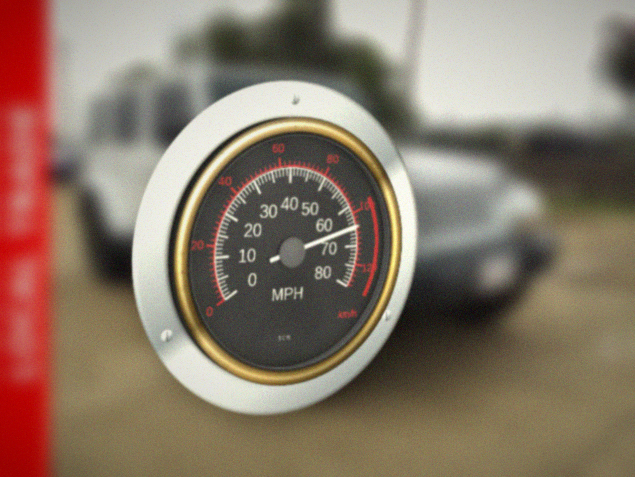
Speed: mph 65
